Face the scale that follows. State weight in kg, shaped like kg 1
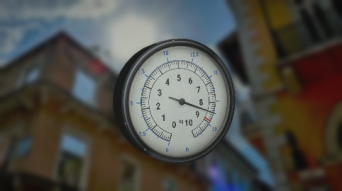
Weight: kg 8.5
